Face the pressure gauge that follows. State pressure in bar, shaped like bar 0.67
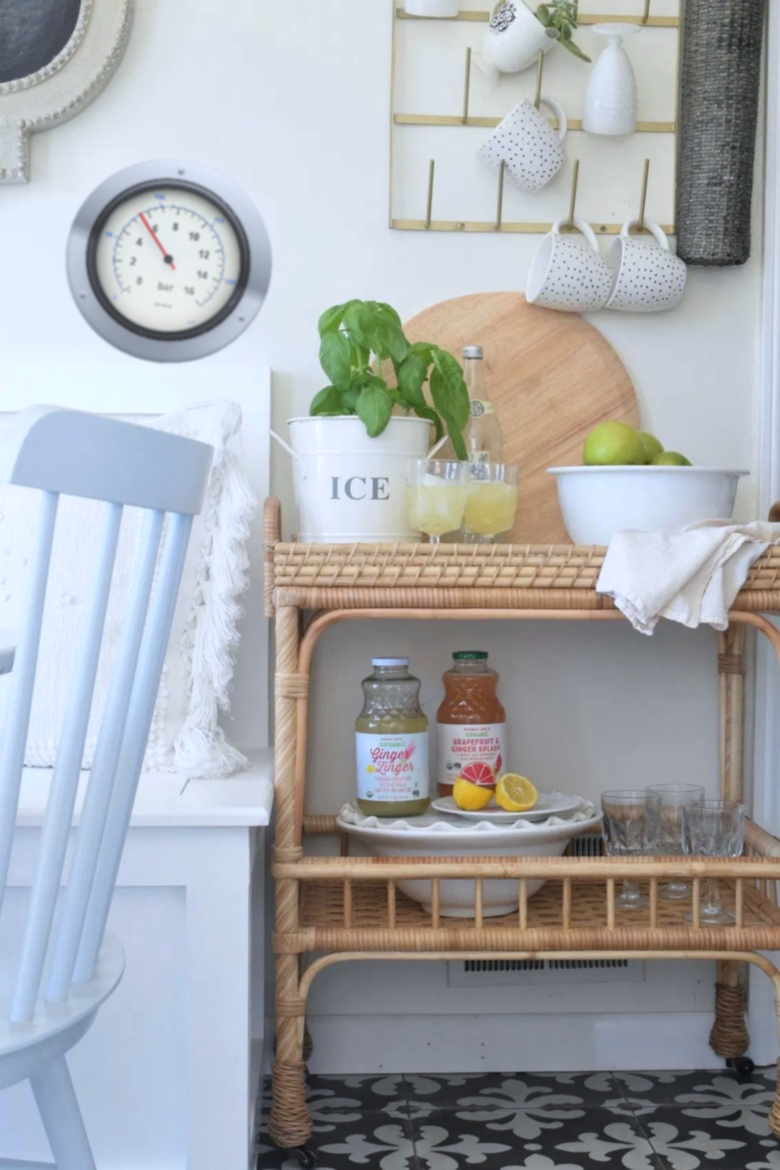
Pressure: bar 5.5
